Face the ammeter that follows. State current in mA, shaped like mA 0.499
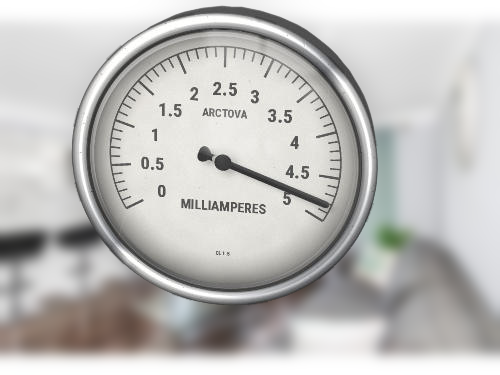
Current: mA 4.8
